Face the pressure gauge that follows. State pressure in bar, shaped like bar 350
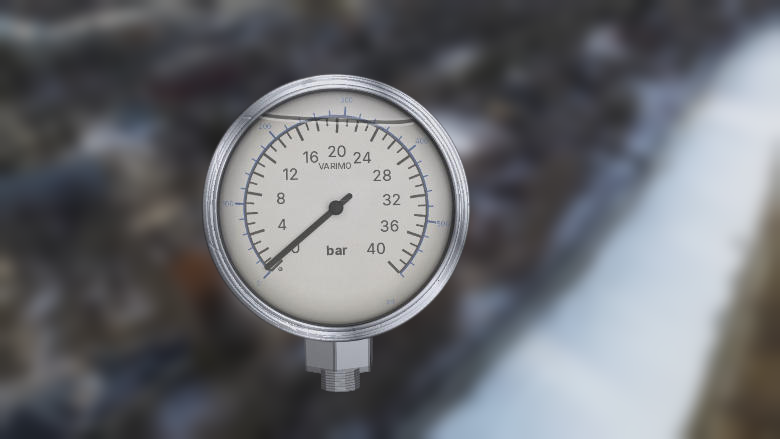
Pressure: bar 0.5
